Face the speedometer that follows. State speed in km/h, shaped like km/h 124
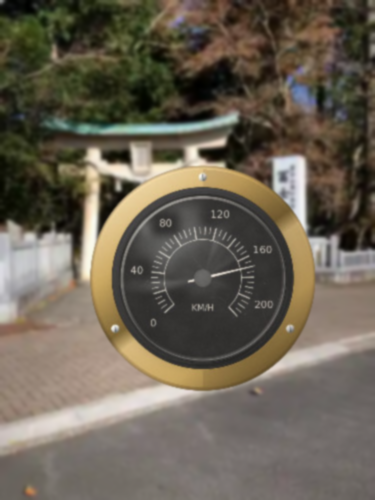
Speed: km/h 170
